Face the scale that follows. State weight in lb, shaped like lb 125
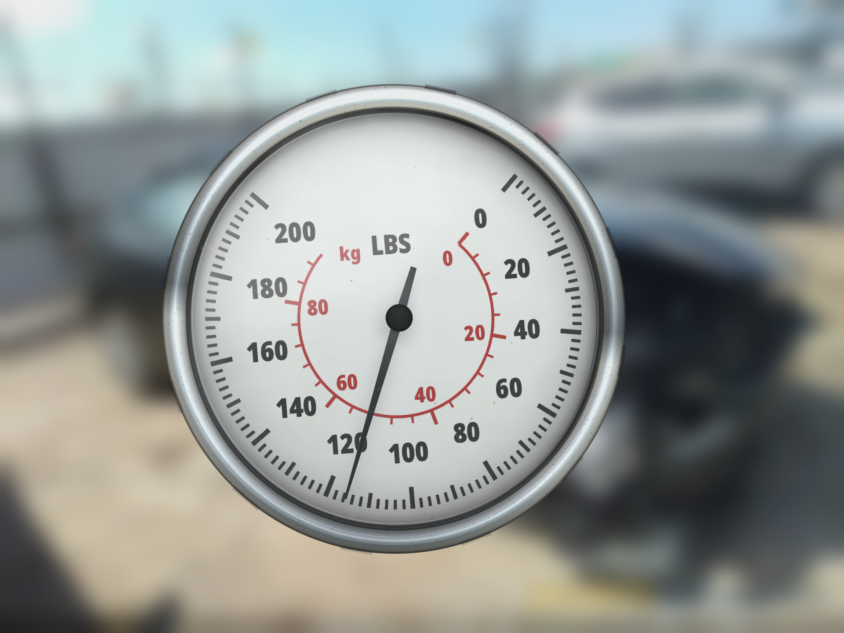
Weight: lb 116
